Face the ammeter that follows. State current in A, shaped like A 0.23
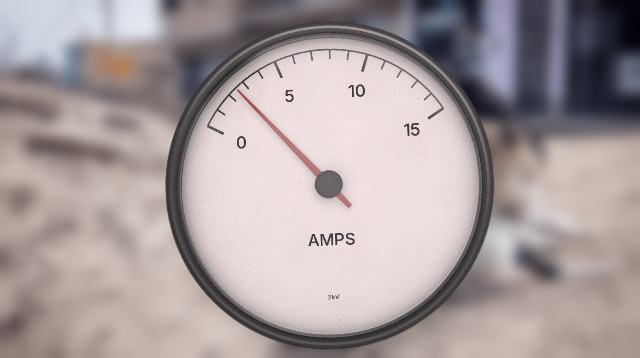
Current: A 2.5
